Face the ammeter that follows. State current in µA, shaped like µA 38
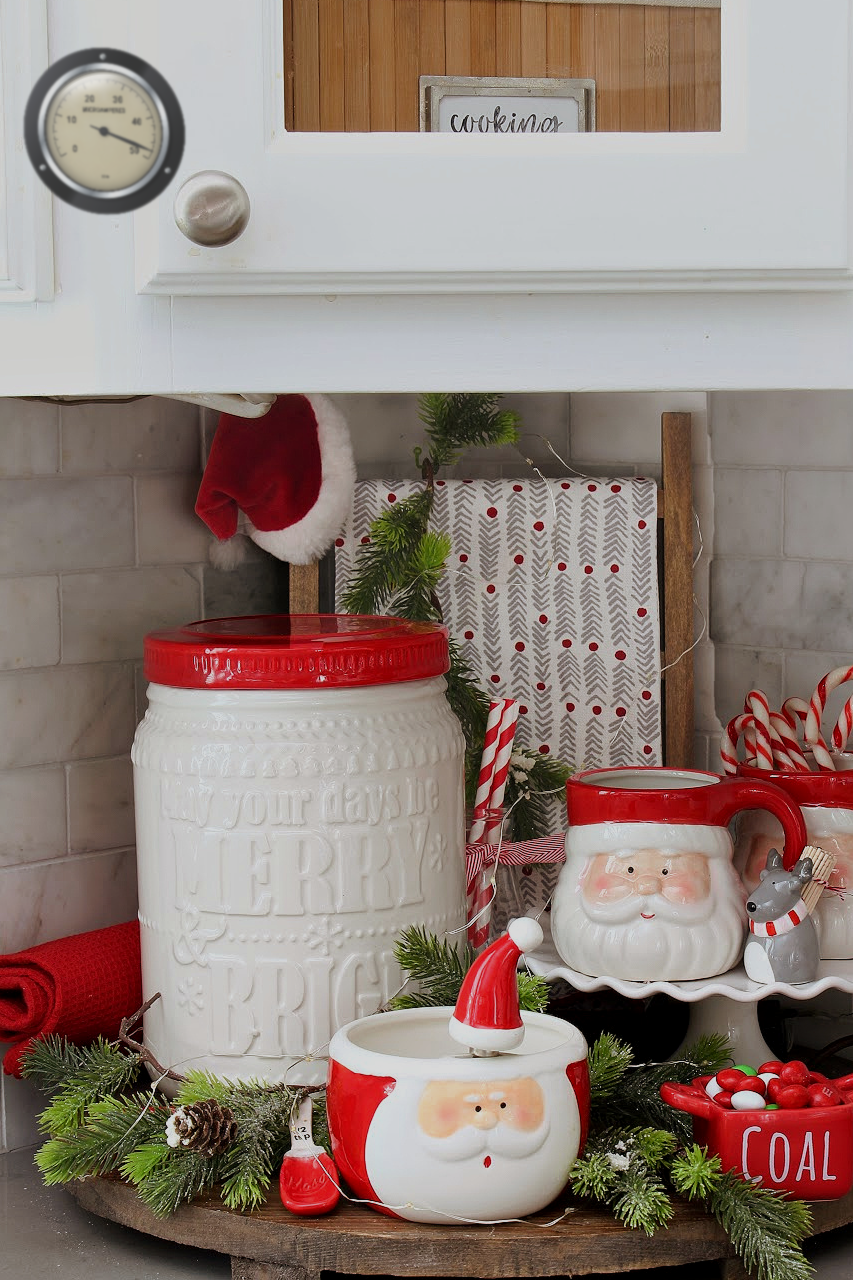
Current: µA 48
